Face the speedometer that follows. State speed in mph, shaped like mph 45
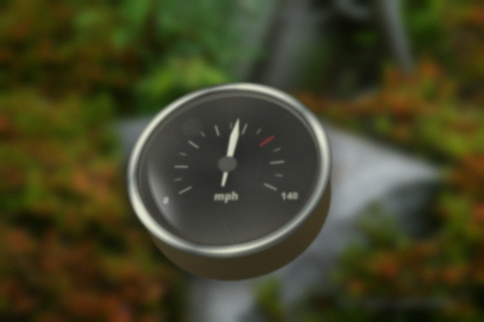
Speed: mph 75
